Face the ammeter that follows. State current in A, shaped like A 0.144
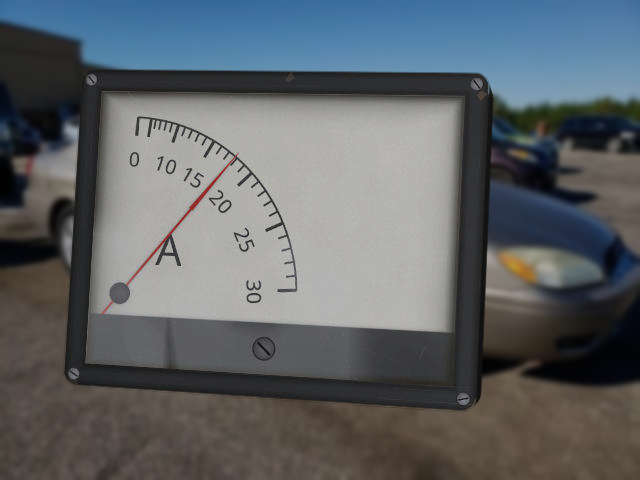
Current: A 18
